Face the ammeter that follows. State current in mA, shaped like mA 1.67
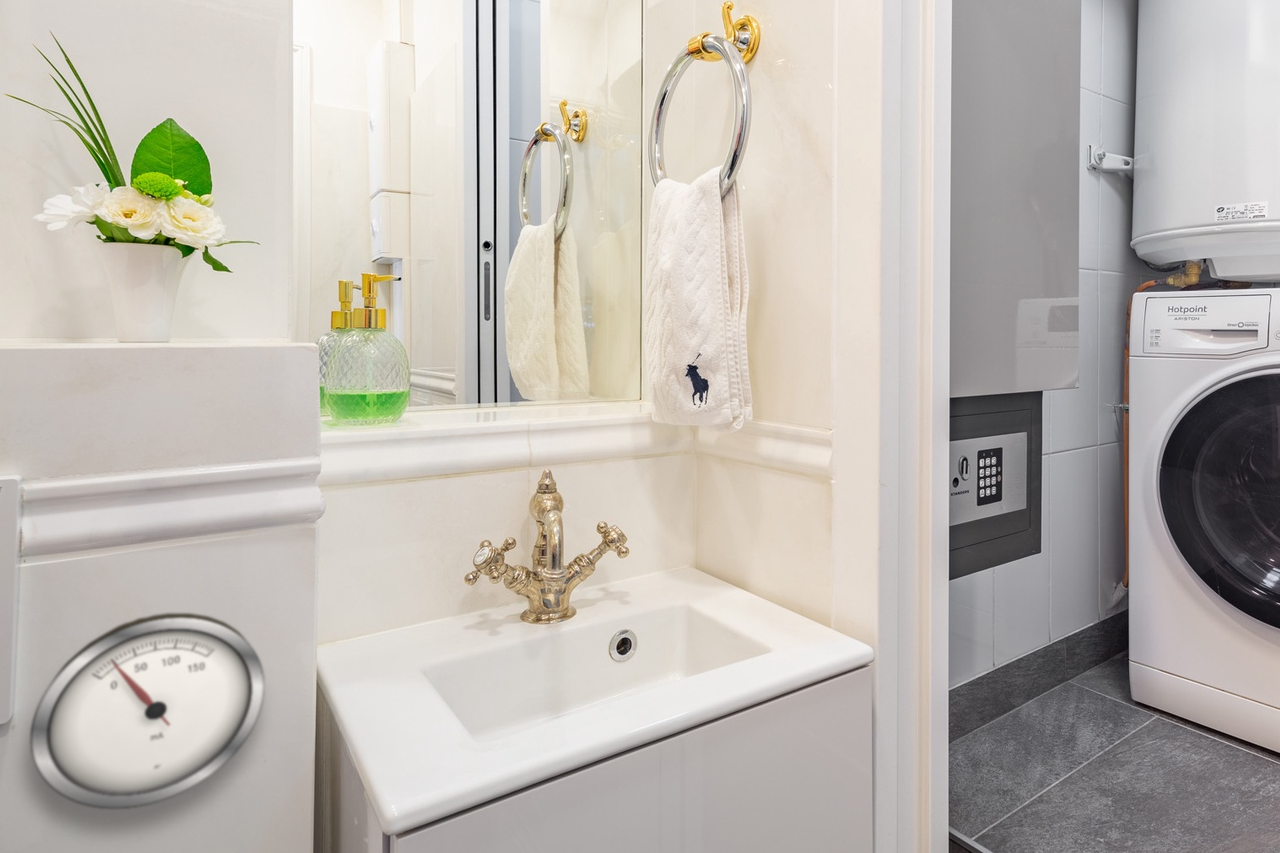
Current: mA 25
